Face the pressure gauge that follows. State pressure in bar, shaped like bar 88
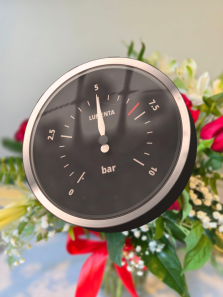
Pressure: bar 5
